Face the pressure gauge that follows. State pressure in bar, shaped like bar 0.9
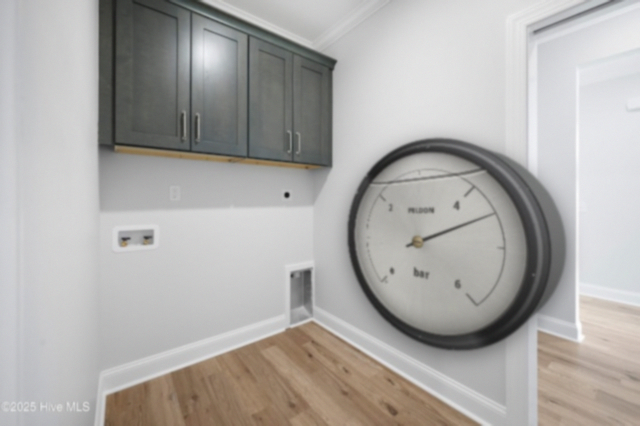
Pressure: bar 4.5
